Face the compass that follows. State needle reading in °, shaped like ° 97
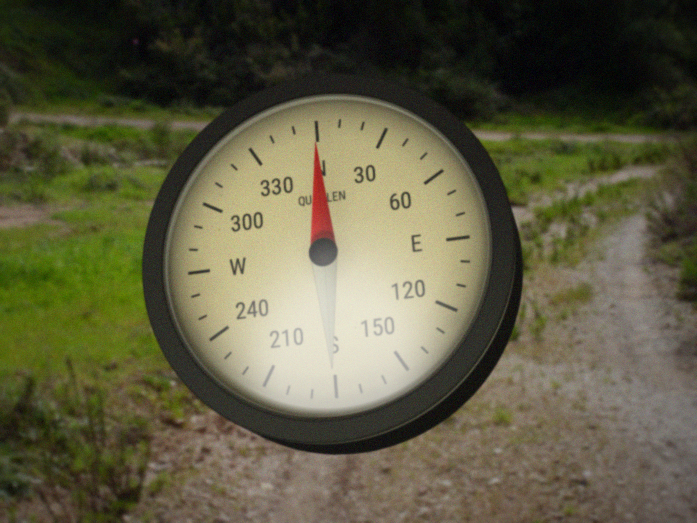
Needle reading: ° 0
